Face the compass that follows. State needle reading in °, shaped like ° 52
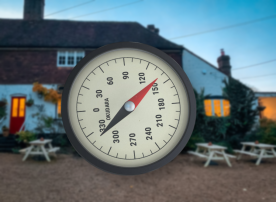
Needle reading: ° 140
